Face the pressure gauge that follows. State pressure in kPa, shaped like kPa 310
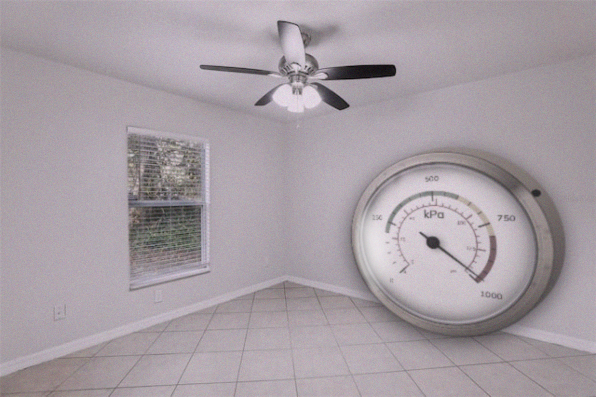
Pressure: kPa 975
